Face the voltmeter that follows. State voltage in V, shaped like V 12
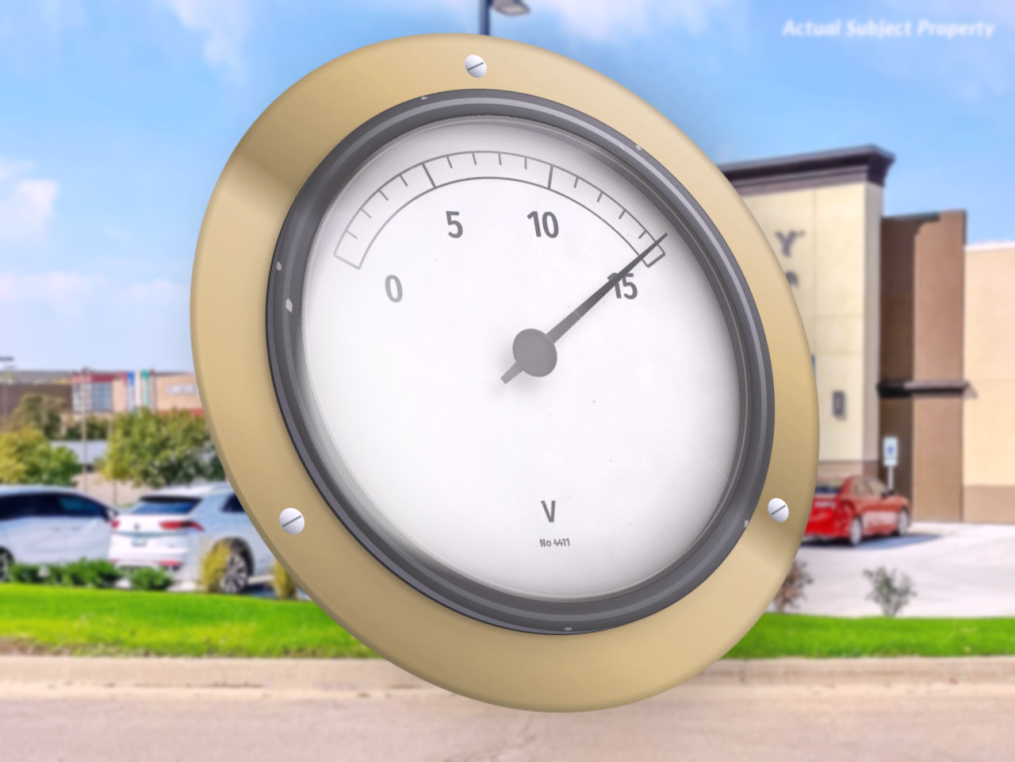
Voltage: V 14.5
